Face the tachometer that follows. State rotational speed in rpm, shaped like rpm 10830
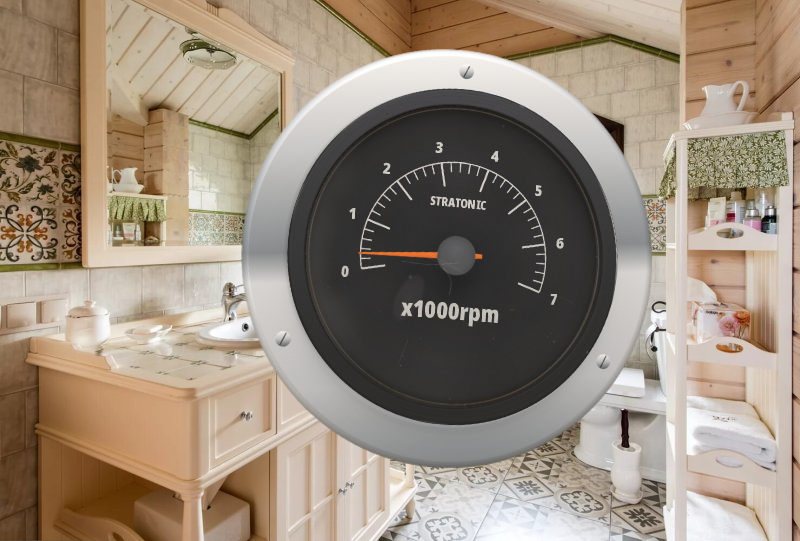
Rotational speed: rpm 300
